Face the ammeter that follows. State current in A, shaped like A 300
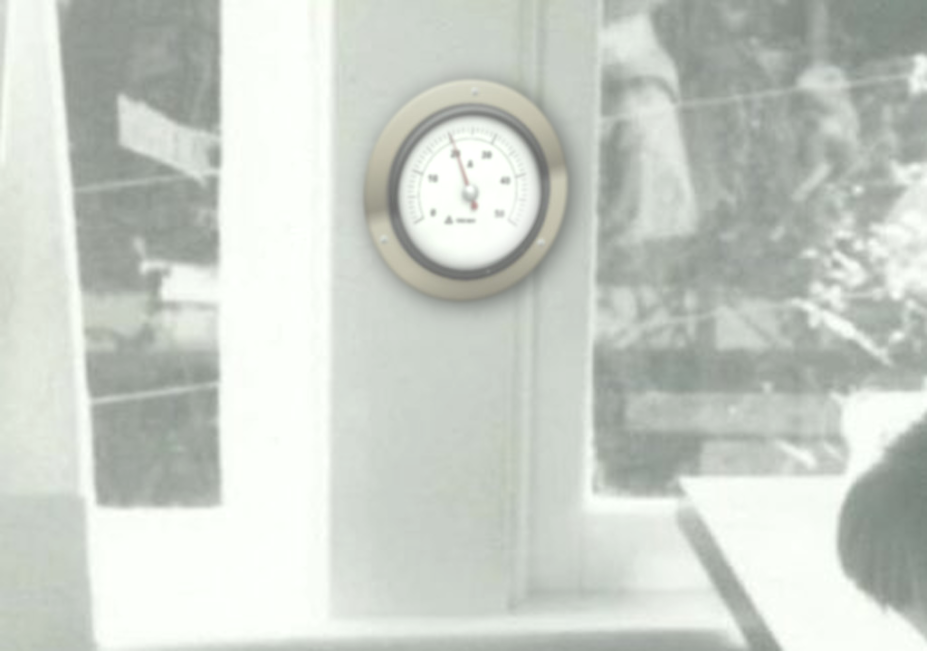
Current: A 20
